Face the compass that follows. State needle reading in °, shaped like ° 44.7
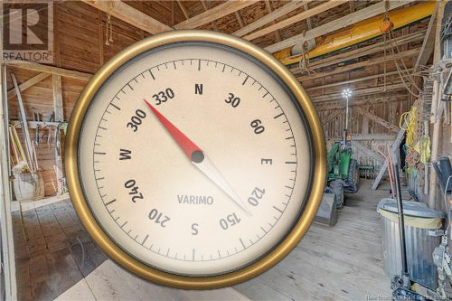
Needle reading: ° 315
